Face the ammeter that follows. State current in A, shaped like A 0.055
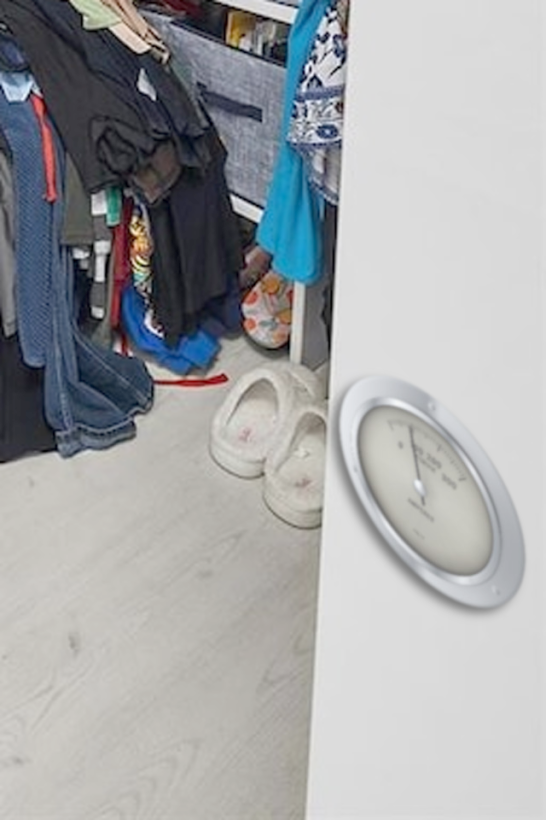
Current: A 100
